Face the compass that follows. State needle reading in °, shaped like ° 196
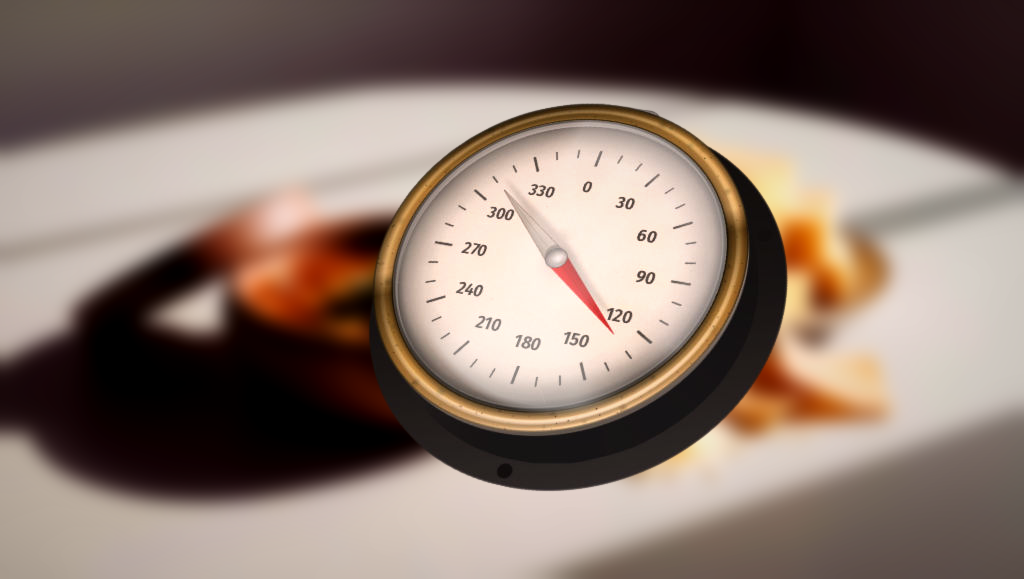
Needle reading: ° 130
